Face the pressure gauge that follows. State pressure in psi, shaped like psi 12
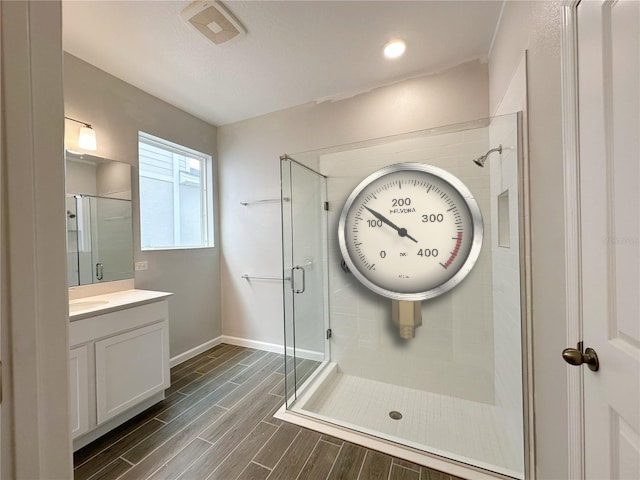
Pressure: psi 125
